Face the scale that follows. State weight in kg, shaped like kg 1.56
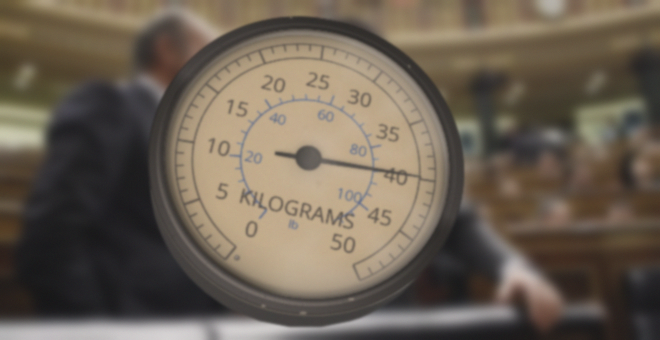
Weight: kg 40
